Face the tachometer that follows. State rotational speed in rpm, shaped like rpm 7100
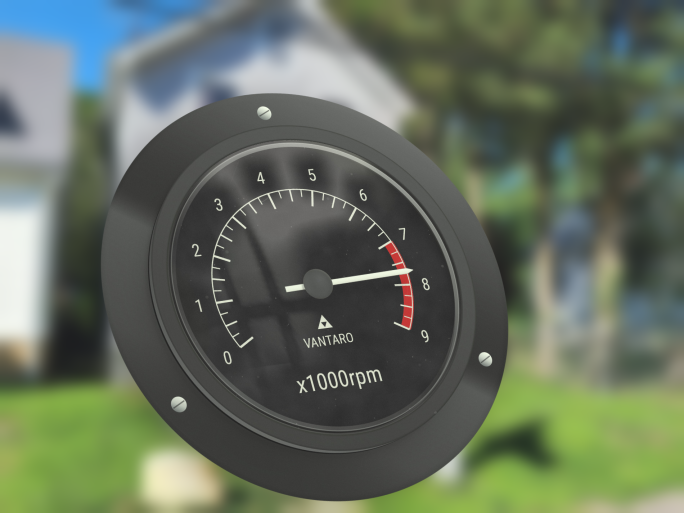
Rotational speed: rpm 7750
